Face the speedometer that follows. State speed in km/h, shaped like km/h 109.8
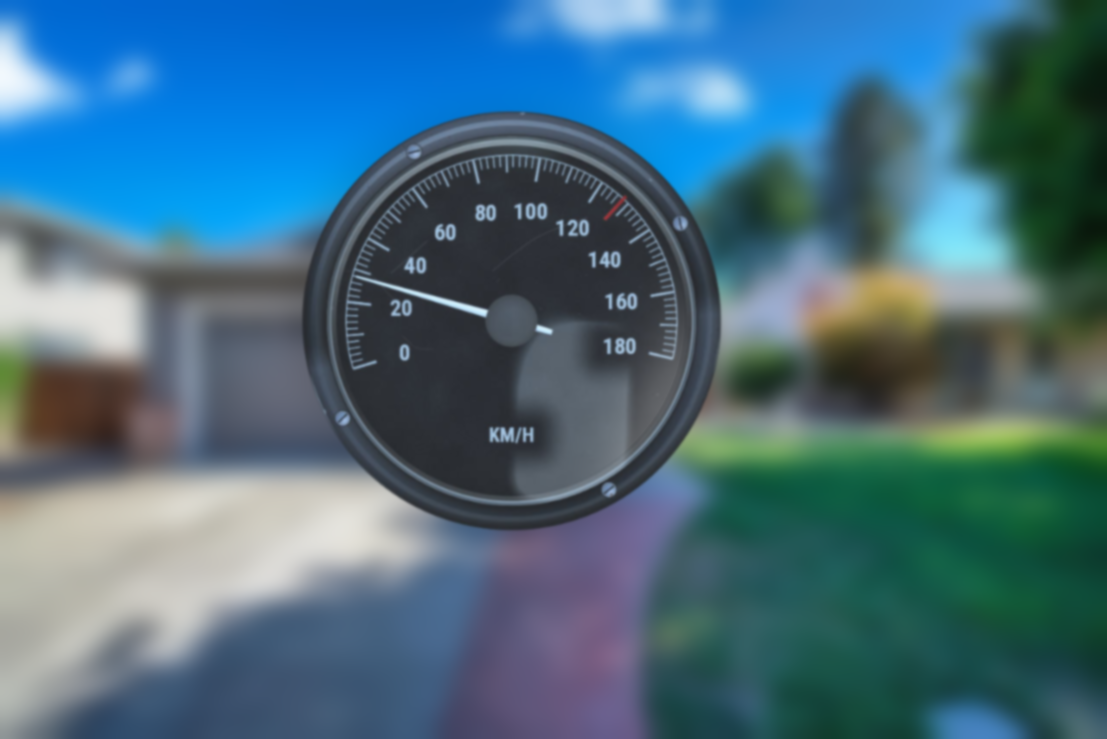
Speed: km/h 28
